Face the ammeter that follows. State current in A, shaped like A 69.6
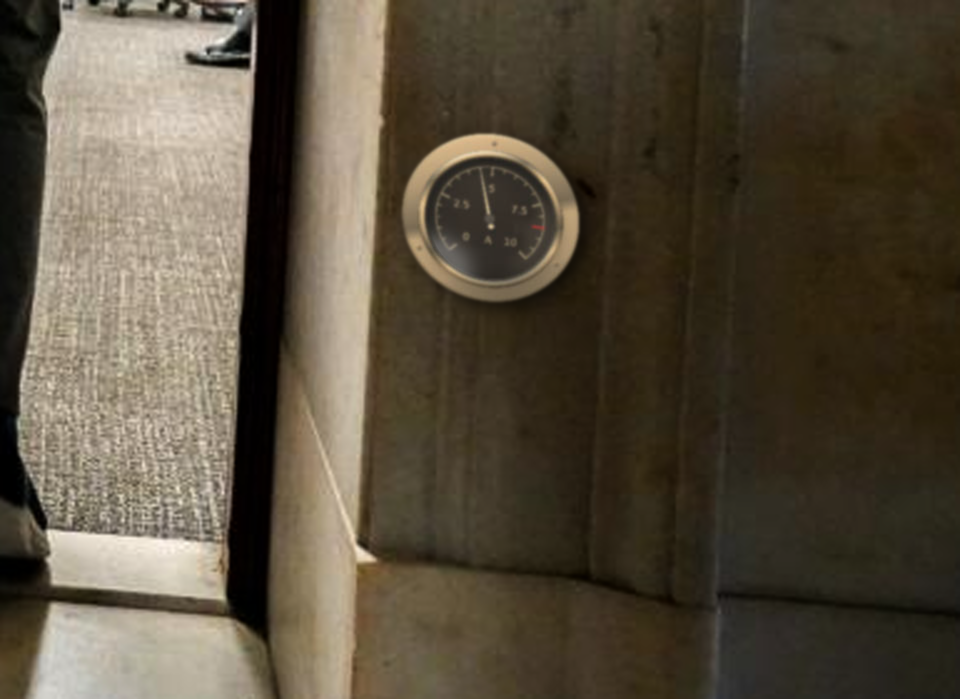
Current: A 4.5
